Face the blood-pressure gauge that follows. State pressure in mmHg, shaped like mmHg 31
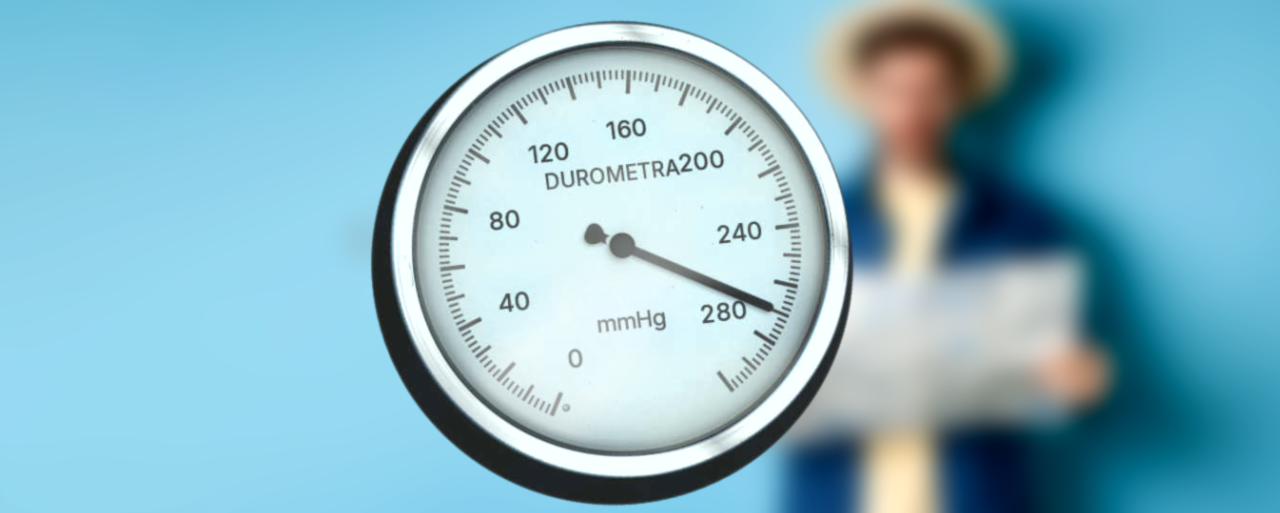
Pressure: mmHg 270
